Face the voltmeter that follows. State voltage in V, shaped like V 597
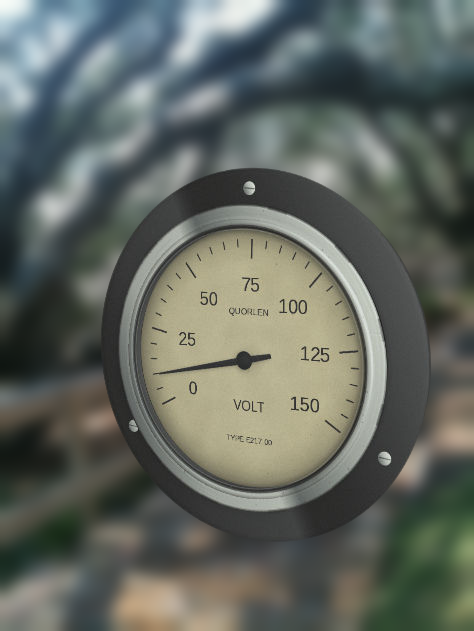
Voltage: V 10
